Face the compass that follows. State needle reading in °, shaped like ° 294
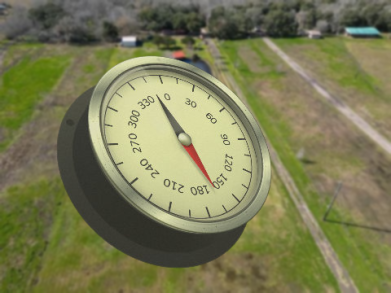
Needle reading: ° 165
